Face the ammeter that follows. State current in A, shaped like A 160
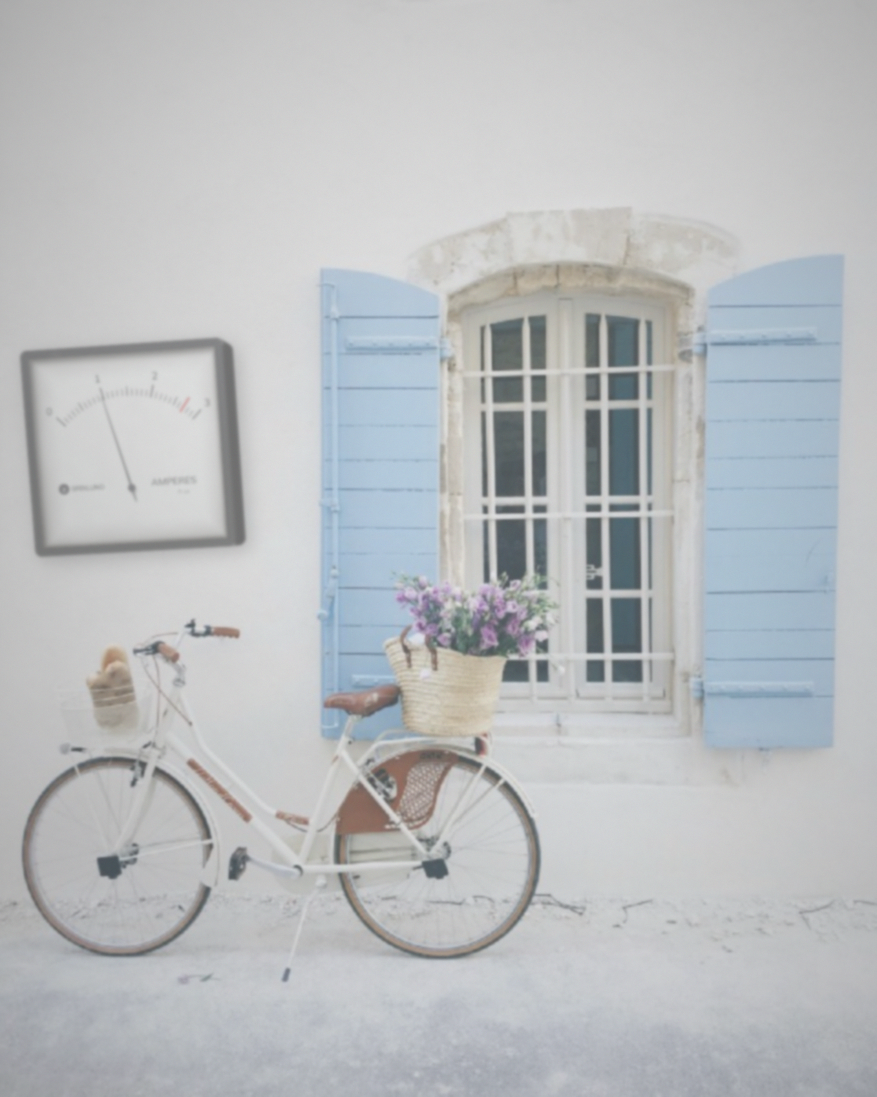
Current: A 1
